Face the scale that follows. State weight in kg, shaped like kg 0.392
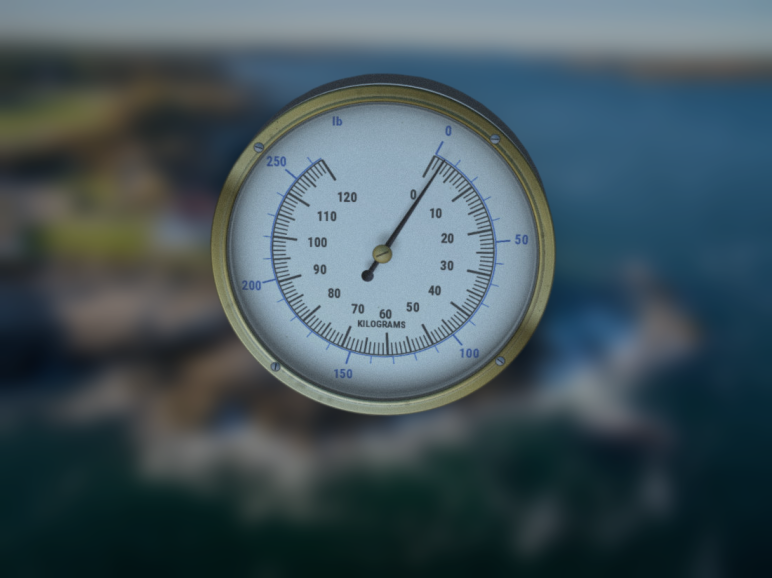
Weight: kg 2
